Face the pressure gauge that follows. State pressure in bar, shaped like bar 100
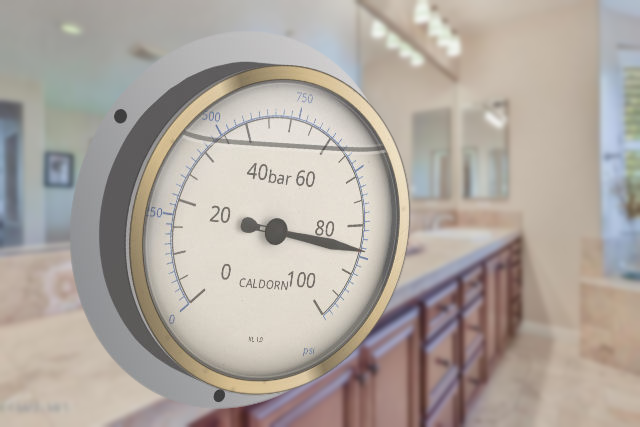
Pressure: bar 85
